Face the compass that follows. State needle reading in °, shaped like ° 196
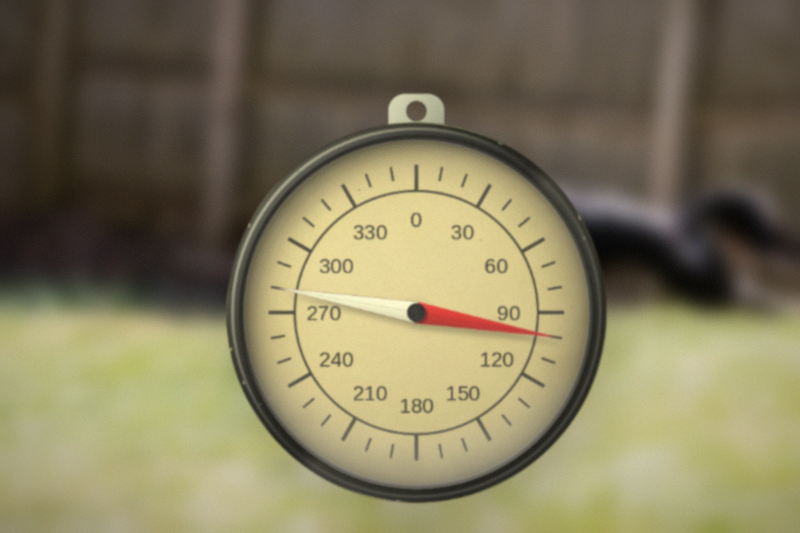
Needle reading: ° 100
